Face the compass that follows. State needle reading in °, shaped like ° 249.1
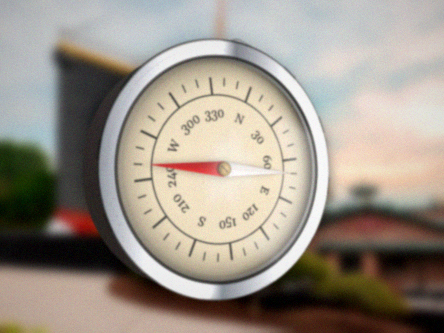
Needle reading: ° 250
